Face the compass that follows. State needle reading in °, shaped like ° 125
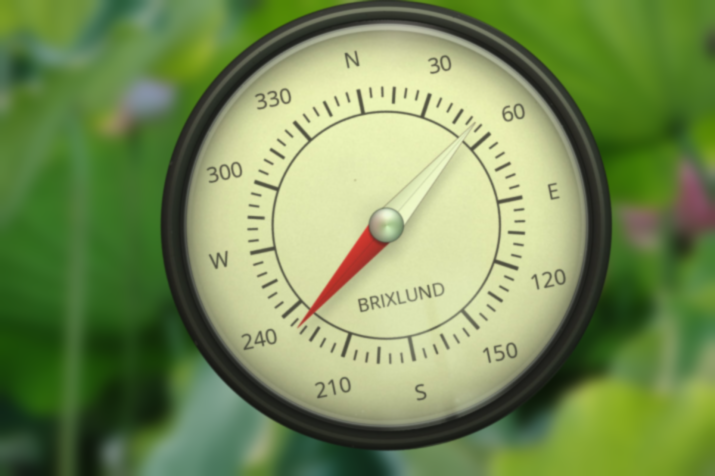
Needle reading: ° 232.5
